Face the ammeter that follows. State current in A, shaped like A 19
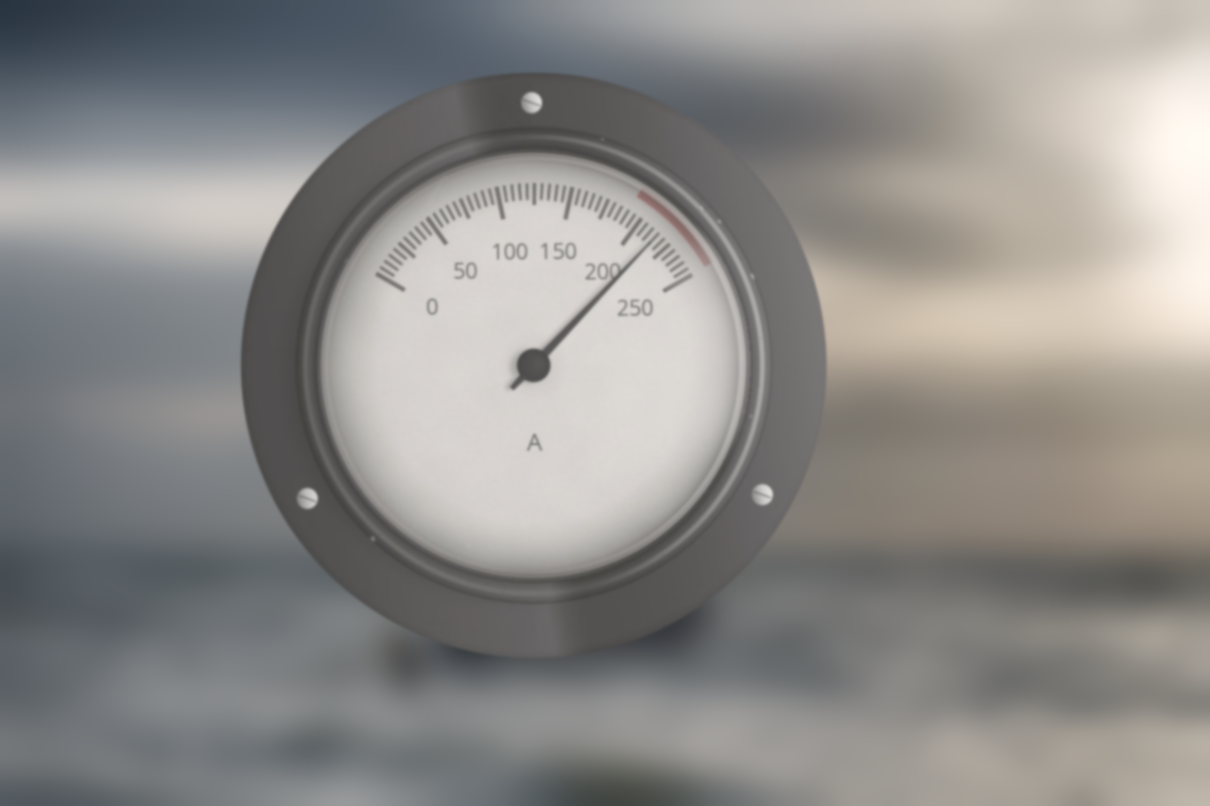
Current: A 215
